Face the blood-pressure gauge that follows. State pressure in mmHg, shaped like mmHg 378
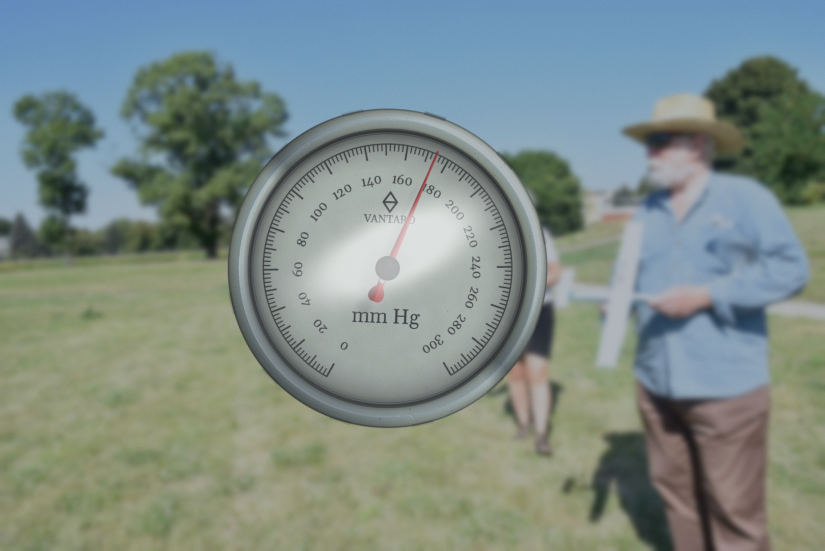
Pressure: mmHg 174
